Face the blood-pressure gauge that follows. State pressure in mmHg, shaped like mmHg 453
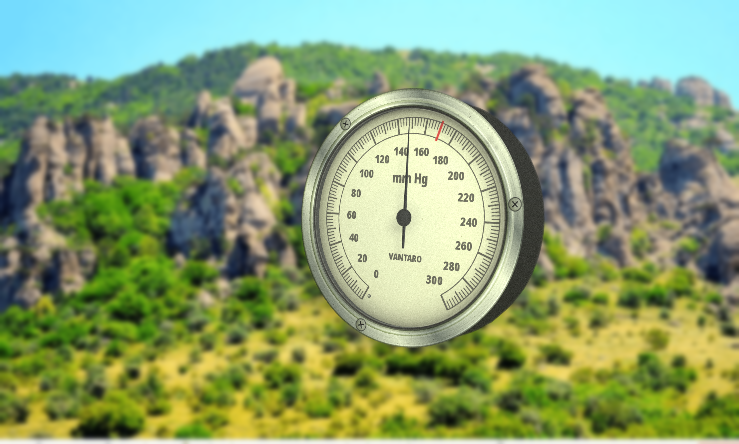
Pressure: mmHg 150
